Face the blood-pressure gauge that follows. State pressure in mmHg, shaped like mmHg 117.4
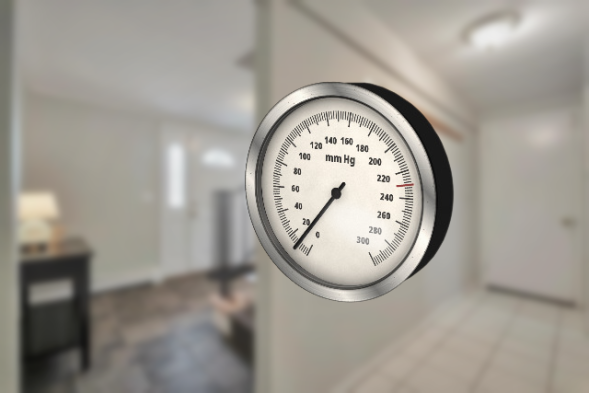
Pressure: mmHg 10
